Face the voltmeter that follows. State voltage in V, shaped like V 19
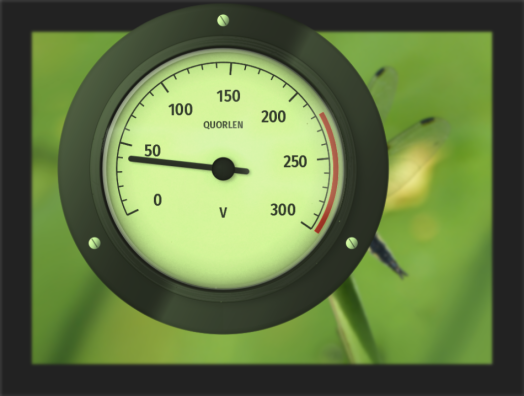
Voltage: V 40
